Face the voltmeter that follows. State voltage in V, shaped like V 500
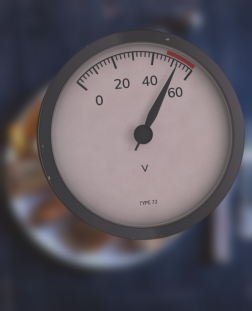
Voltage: V 52
